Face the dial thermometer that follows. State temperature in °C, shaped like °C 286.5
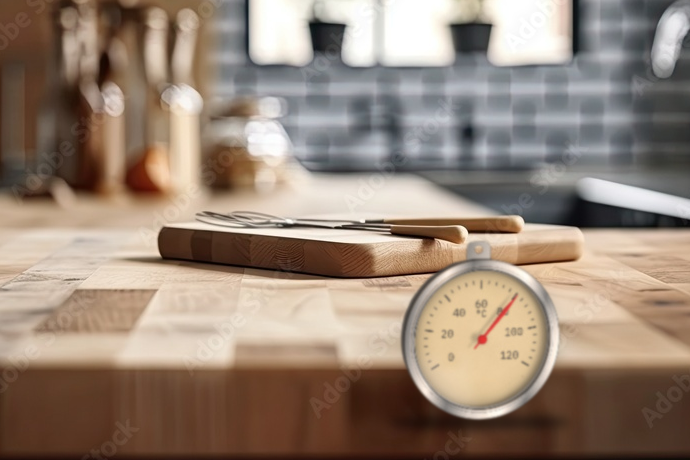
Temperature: °C 80
